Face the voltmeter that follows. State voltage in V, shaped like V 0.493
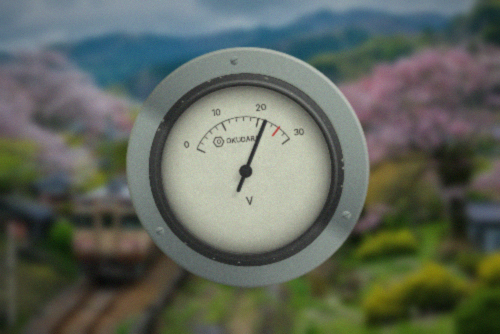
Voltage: V 22
